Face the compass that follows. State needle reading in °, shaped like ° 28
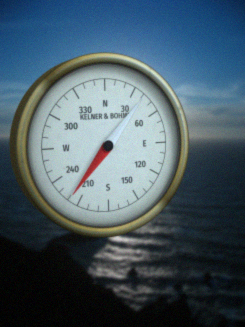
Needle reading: ° 220
